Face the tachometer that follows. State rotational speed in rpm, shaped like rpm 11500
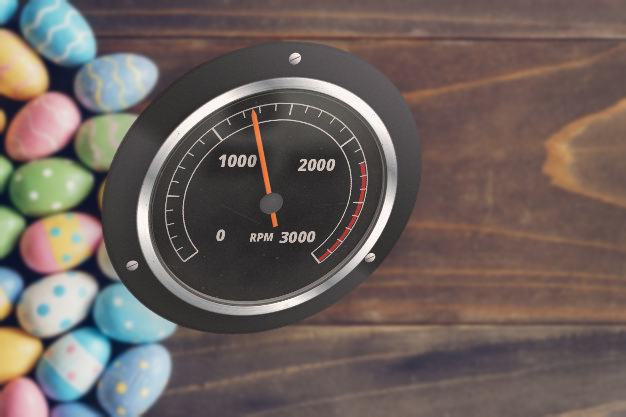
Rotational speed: rpm 1250
